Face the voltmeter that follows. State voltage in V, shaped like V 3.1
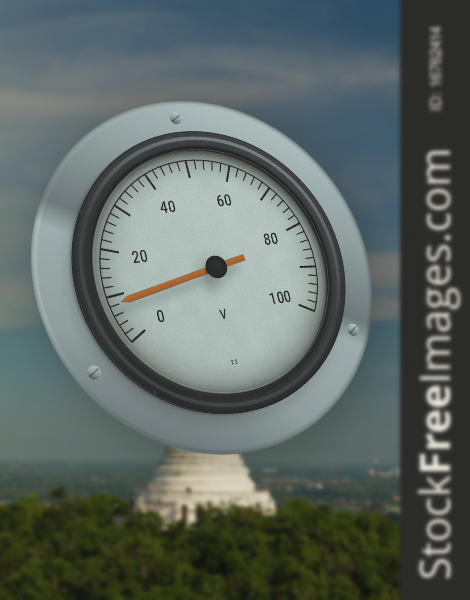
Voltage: V 8
